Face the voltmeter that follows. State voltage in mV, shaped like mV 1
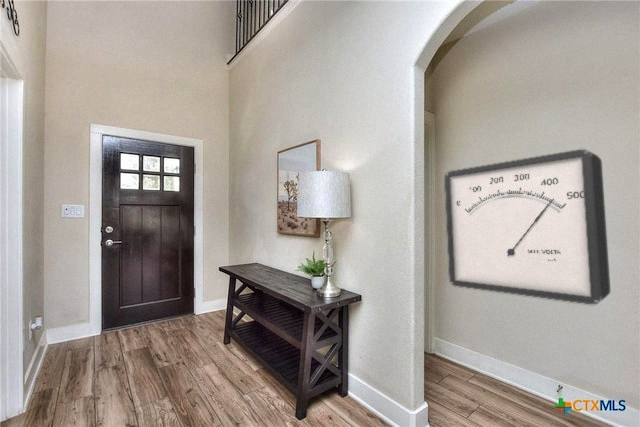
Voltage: mV 450
